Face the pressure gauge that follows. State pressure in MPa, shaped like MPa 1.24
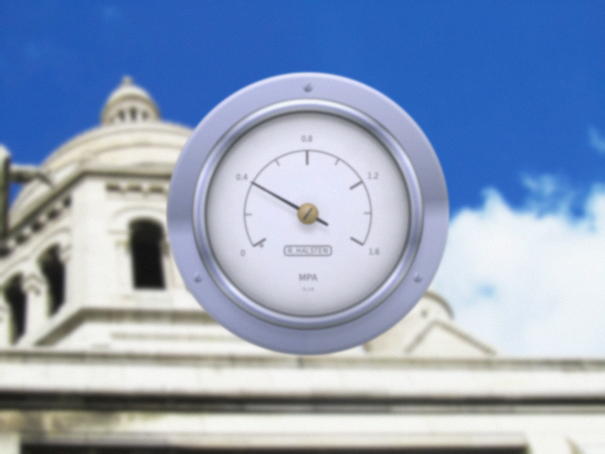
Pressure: MPa 0.4
